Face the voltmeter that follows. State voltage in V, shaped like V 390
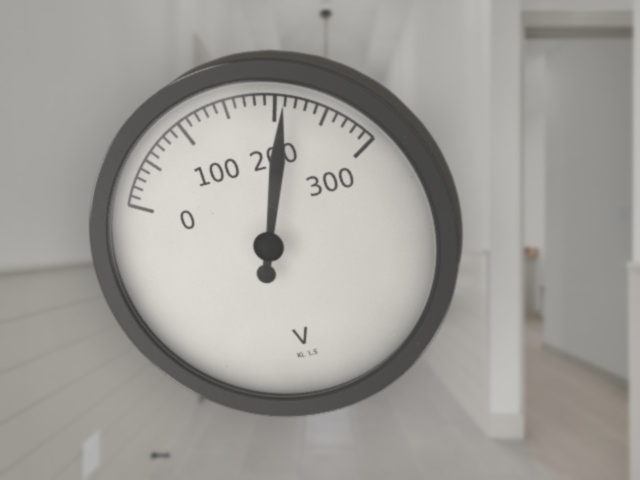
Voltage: V 210
